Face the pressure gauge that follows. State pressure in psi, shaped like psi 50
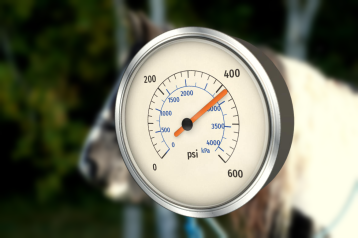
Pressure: psi 420
